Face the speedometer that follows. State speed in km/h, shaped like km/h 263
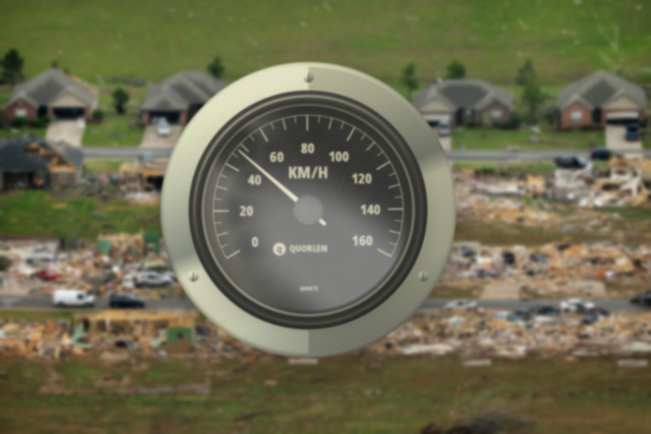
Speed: km/h 47.5
